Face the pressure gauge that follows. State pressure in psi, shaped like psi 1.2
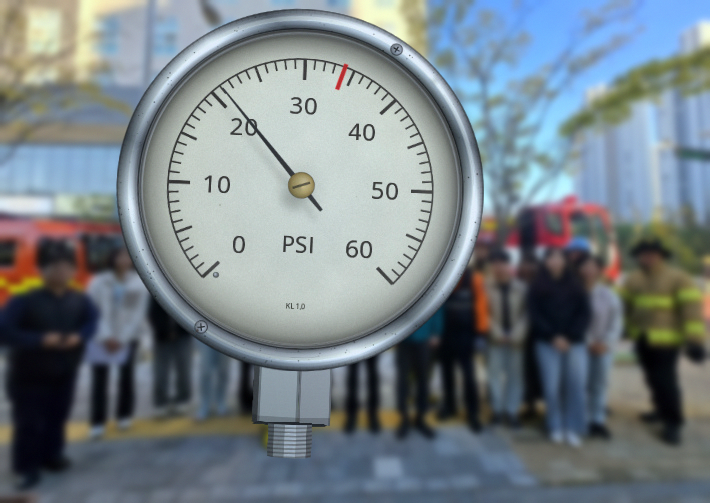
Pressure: psi 21
